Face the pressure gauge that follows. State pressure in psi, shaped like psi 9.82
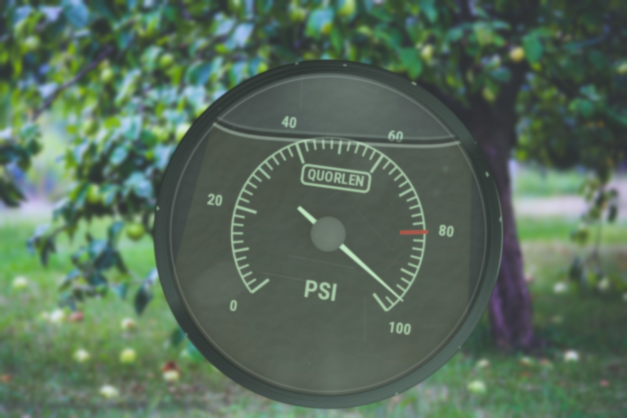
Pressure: psi 96
